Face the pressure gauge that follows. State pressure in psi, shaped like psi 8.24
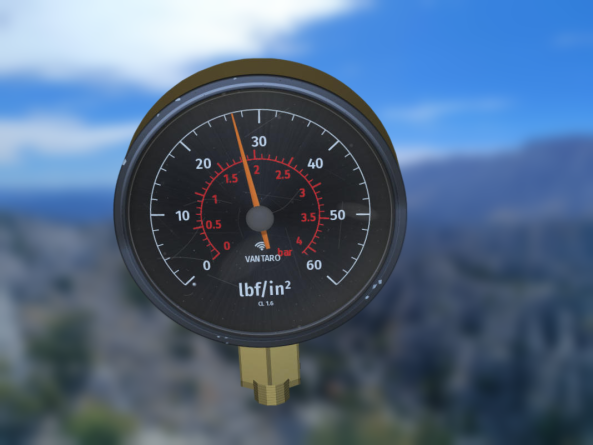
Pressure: psi 27
